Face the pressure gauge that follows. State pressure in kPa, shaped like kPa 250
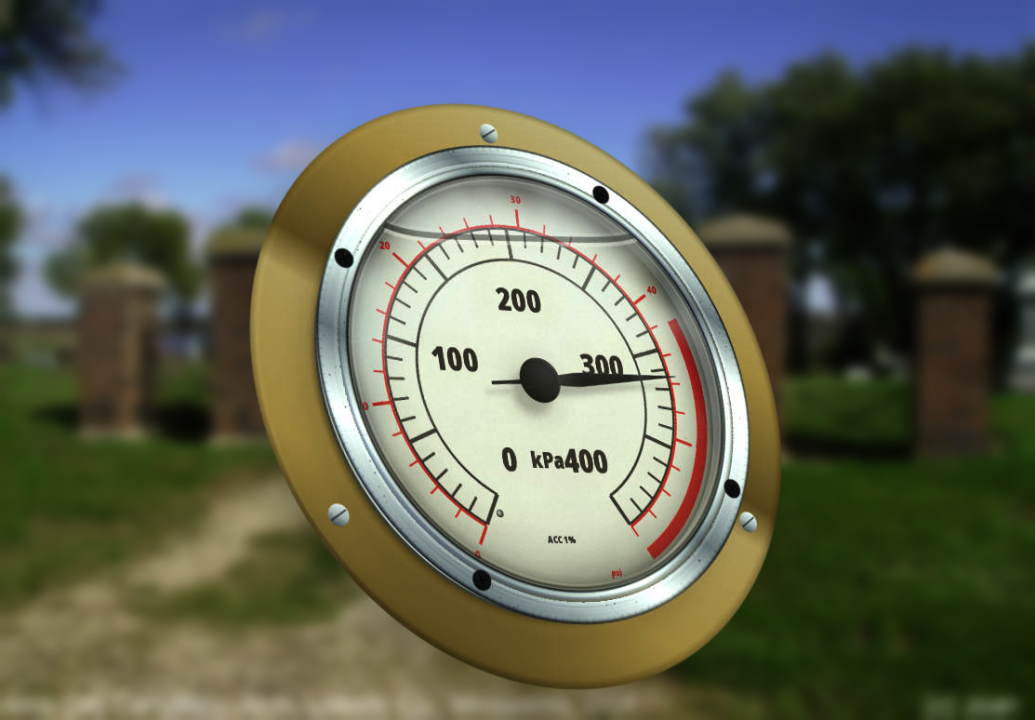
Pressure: kPa 315
